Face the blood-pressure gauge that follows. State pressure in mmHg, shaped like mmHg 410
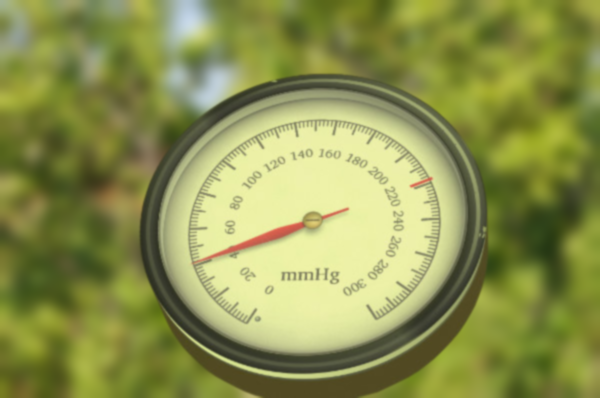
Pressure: mmHg 40
